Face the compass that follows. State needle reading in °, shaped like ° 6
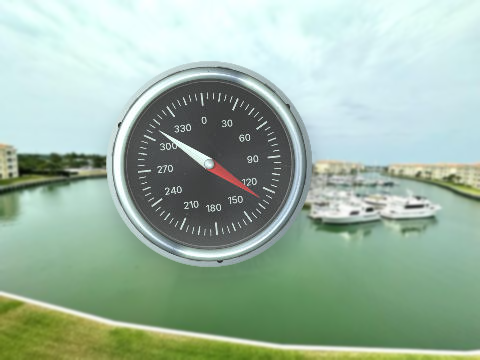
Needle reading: ° 130
